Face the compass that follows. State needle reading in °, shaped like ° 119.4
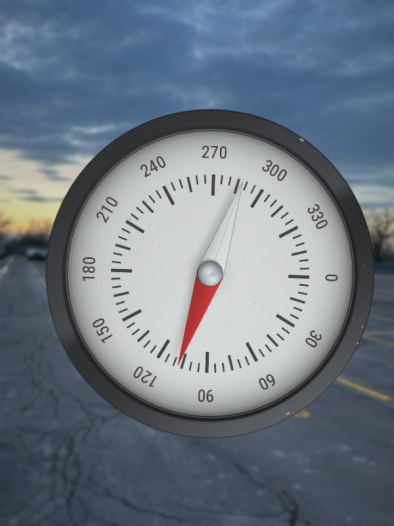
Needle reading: ° 107.5
